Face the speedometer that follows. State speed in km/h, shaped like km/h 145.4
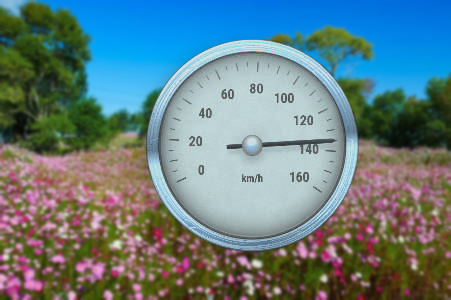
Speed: km/h 135
